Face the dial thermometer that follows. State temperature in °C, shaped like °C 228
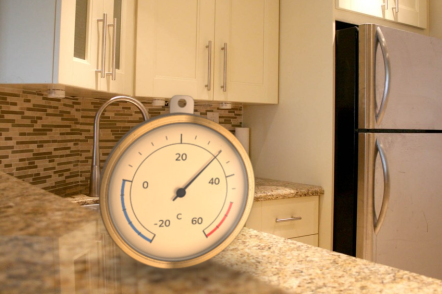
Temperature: °C 32
